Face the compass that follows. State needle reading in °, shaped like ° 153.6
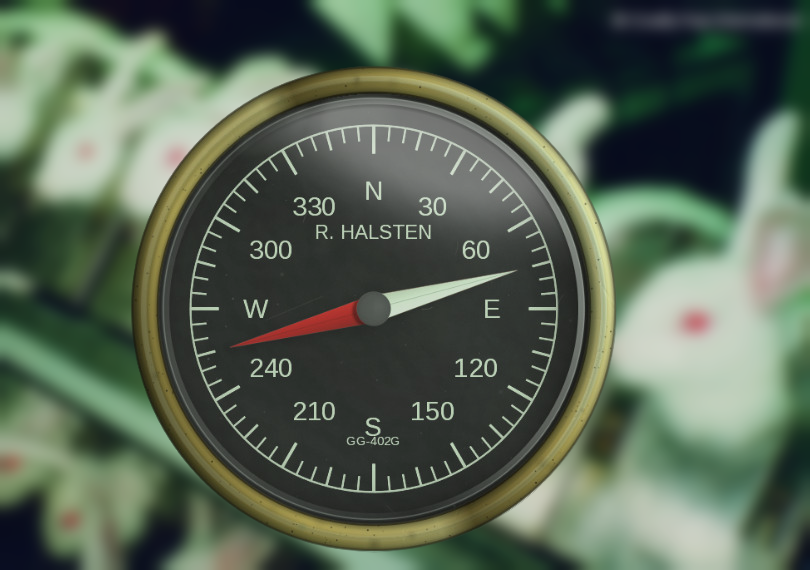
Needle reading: ° 255
